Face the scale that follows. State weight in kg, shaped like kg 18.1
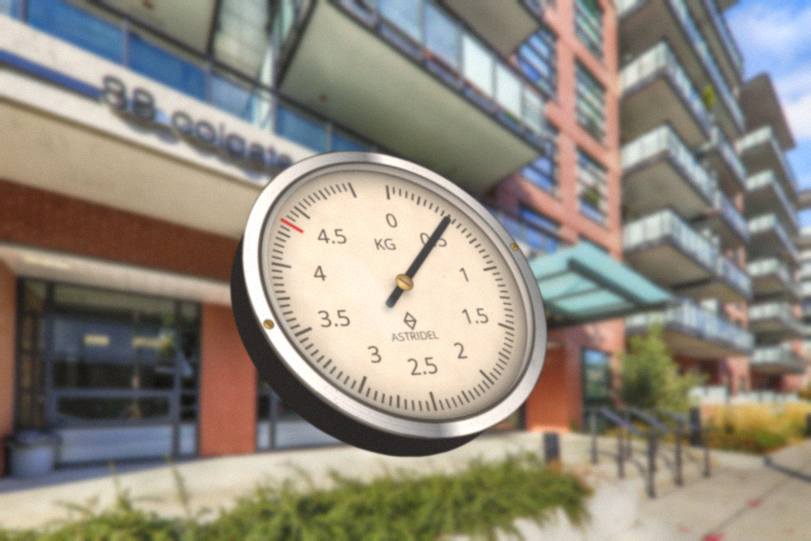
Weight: kg 0.5
